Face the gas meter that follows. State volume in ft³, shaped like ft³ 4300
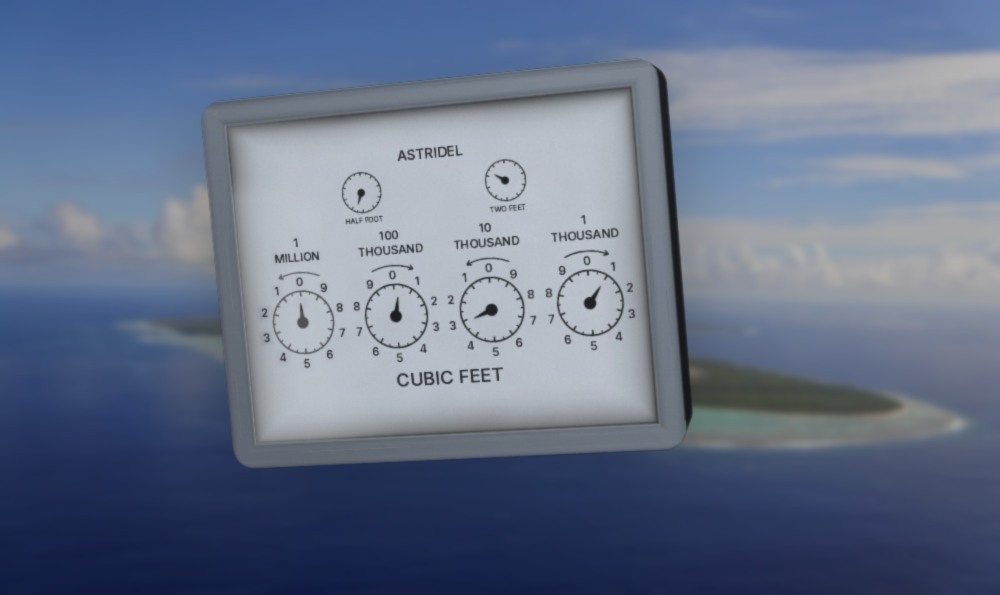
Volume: ft³ 3100
